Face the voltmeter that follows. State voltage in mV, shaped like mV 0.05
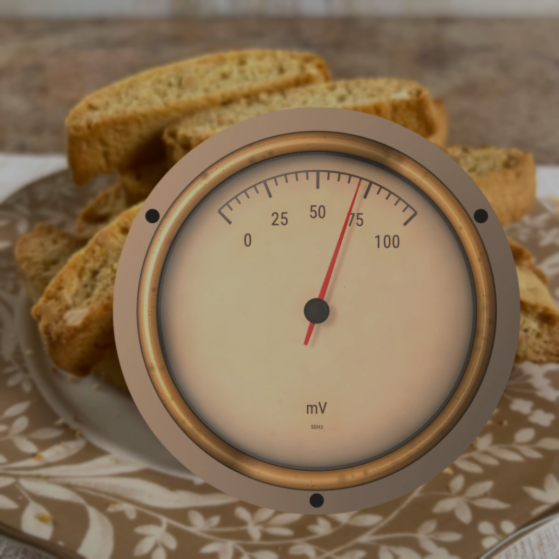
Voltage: mV 70
